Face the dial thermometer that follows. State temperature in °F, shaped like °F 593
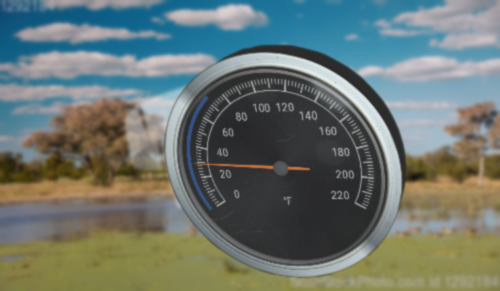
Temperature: °F 30
